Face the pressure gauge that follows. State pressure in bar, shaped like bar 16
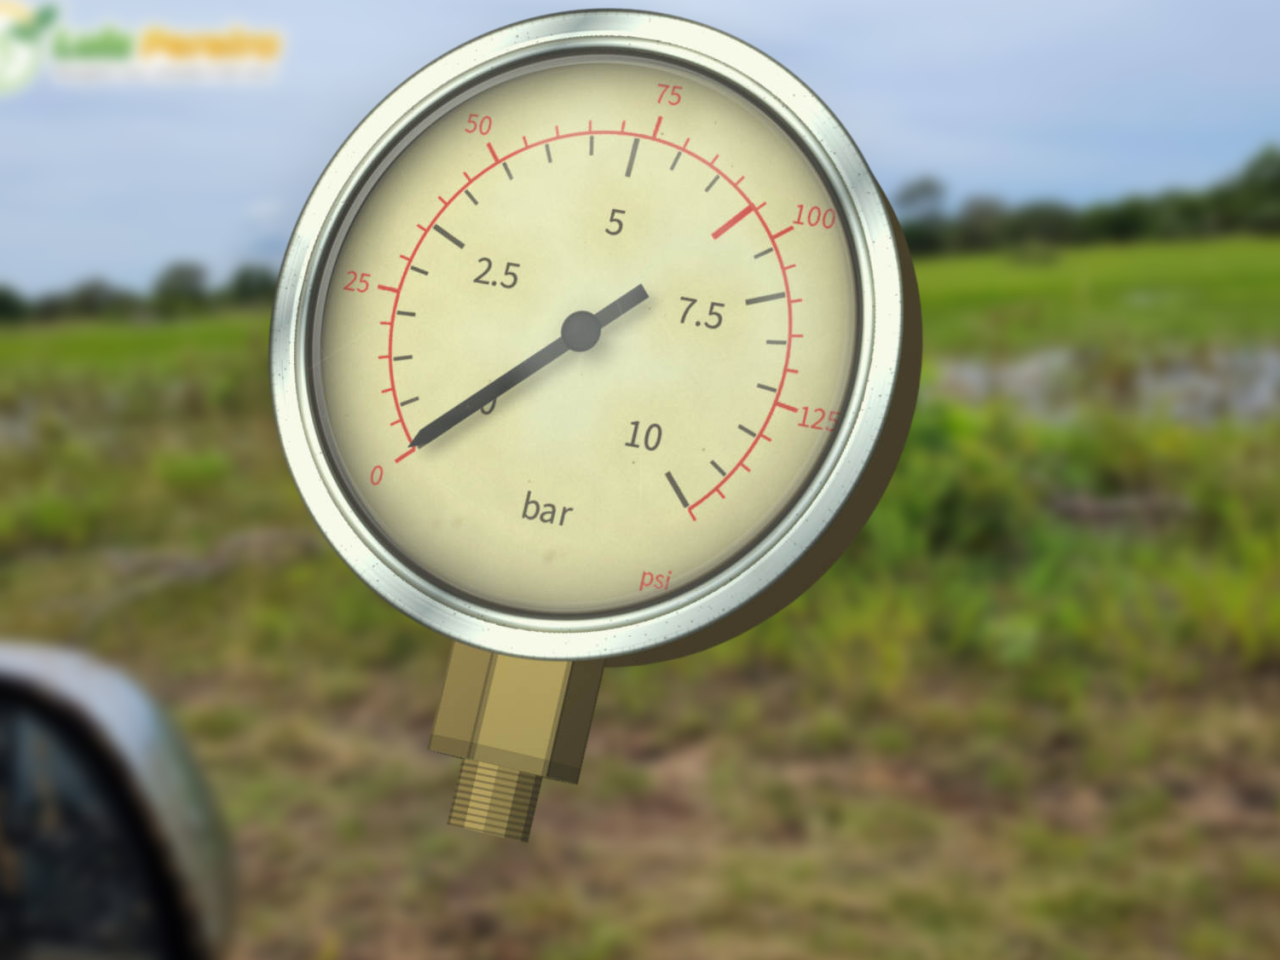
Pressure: bar 0
